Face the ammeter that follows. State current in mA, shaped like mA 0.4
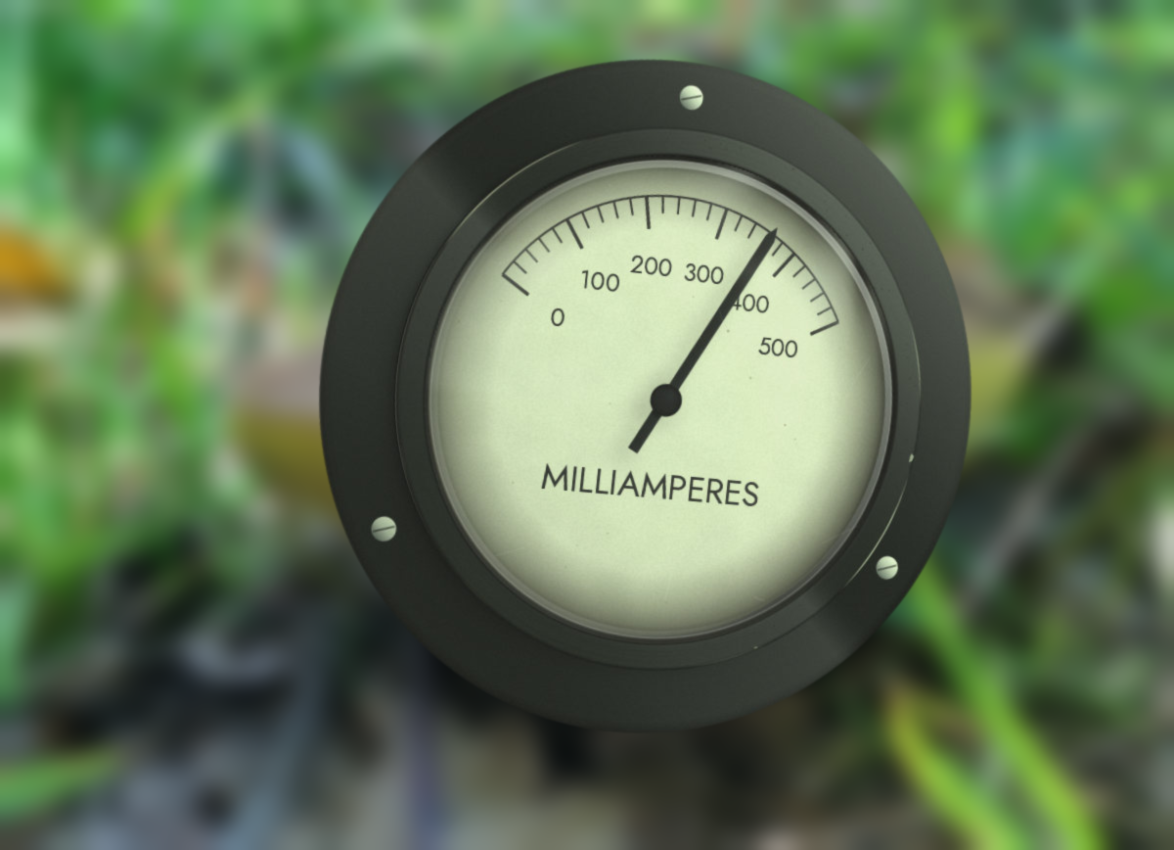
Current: mA 360
